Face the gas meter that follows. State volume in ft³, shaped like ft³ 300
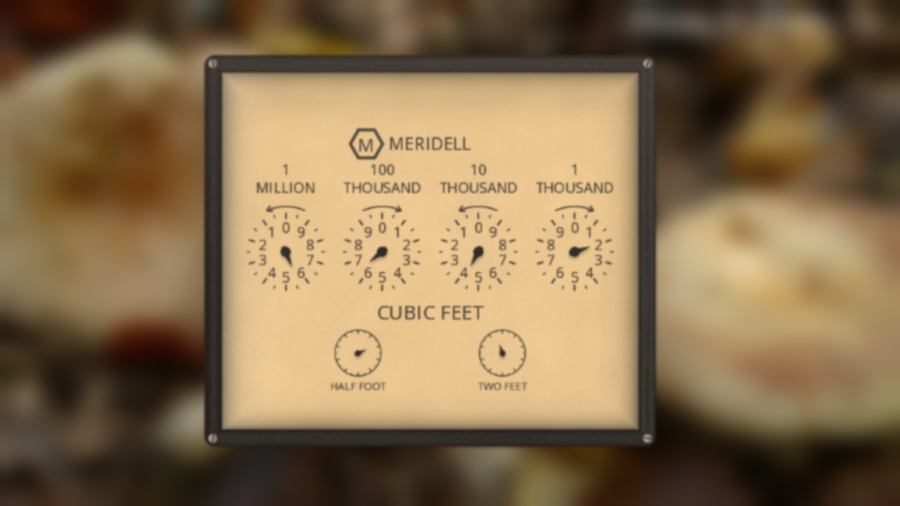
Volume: ft³ 564200
